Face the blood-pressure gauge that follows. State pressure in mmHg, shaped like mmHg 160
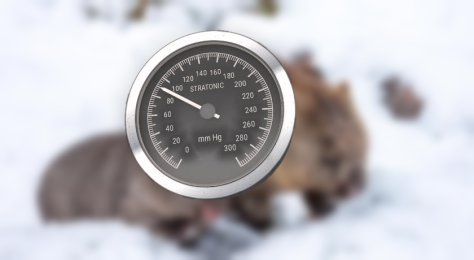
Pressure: mmHg 90
